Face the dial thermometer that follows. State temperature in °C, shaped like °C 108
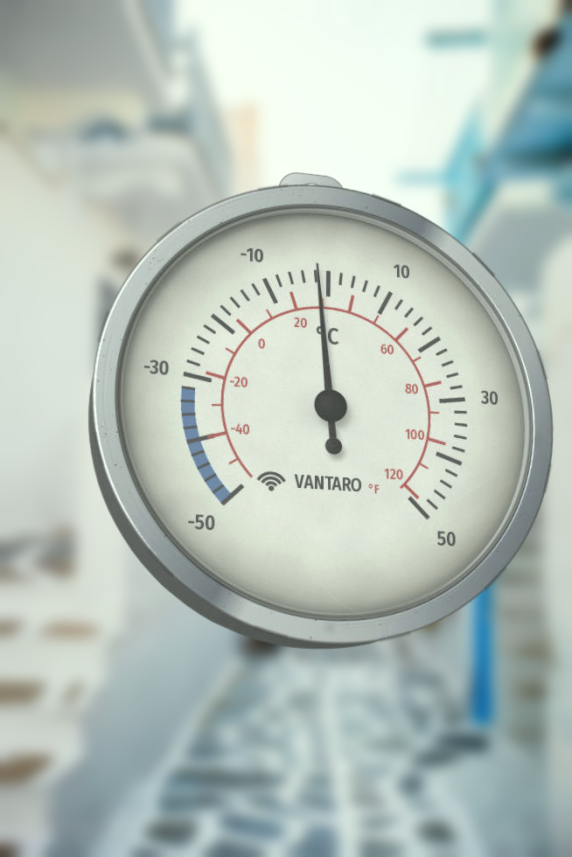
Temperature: °C -2
